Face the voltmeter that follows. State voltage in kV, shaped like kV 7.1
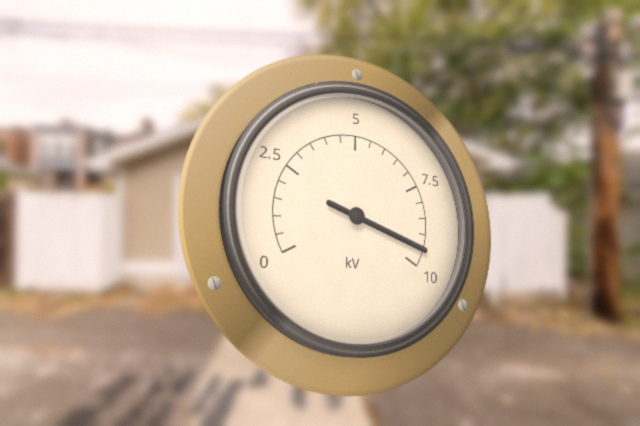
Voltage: kV 9.5
